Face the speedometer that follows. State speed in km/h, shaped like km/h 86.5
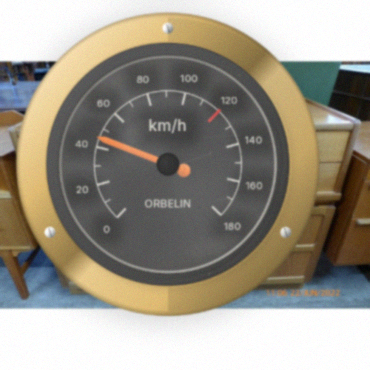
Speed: km/h 45
